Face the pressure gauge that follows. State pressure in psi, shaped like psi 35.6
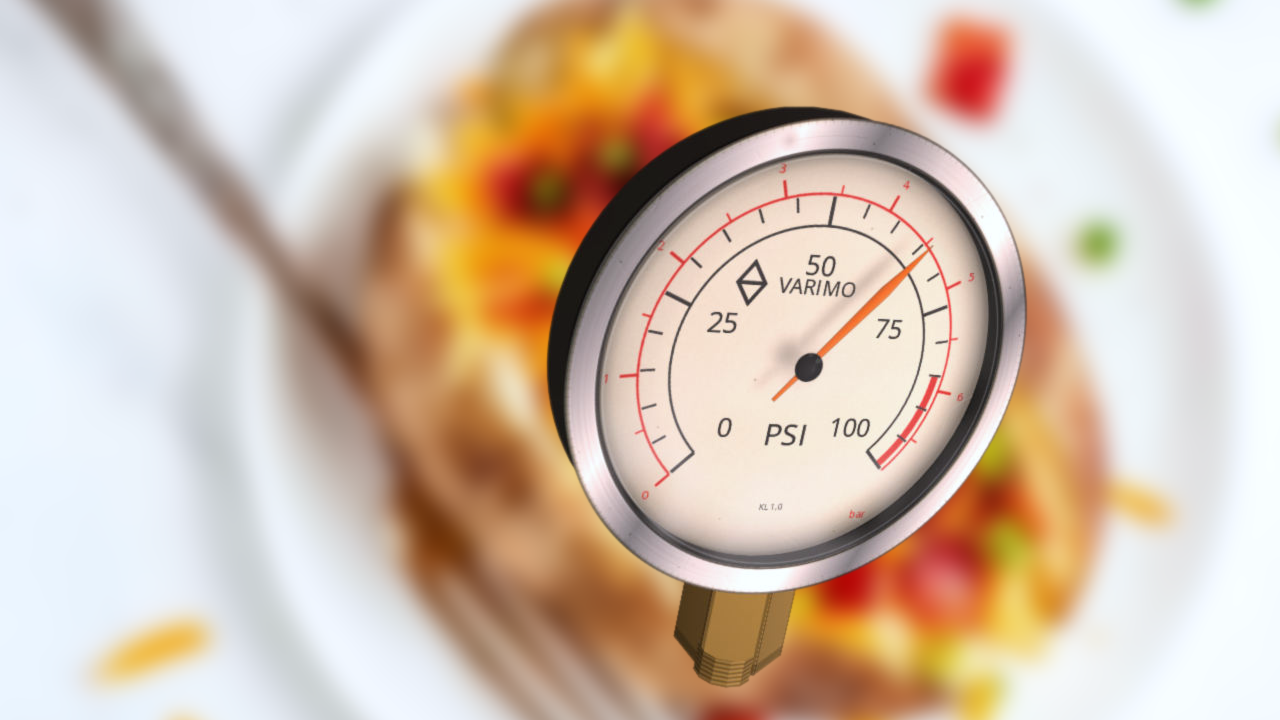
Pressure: psi 65
